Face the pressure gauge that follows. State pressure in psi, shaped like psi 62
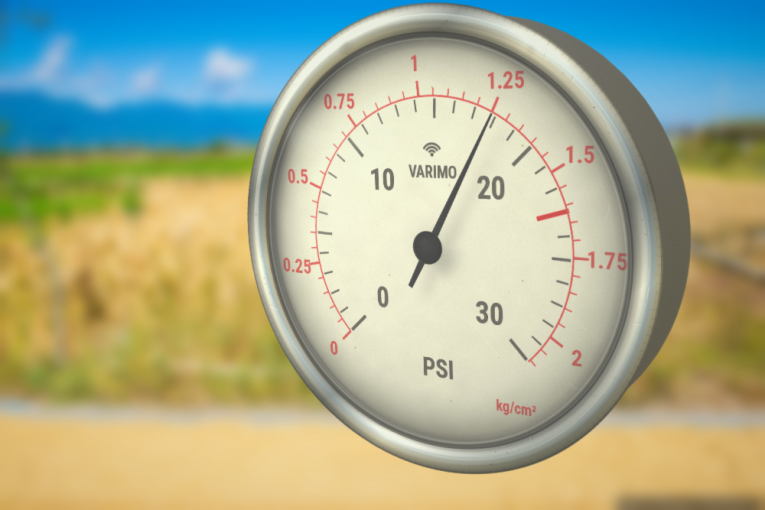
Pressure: psi 18
